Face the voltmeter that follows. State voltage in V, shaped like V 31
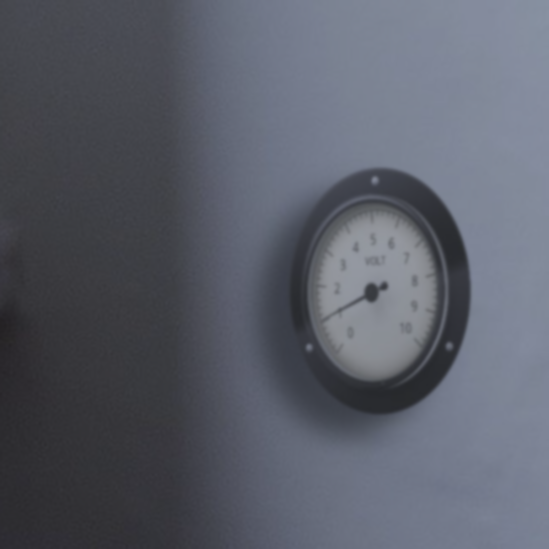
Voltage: V 1
